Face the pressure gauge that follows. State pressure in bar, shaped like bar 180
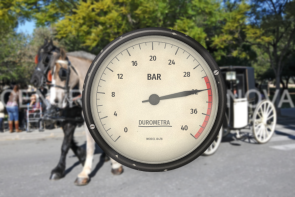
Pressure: bar 32
